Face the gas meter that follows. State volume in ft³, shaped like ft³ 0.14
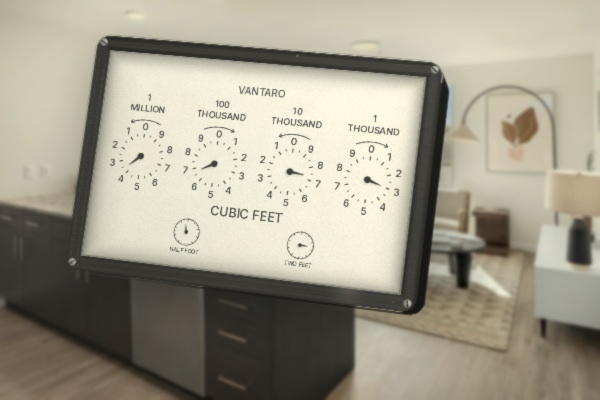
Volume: ft³ 367300
